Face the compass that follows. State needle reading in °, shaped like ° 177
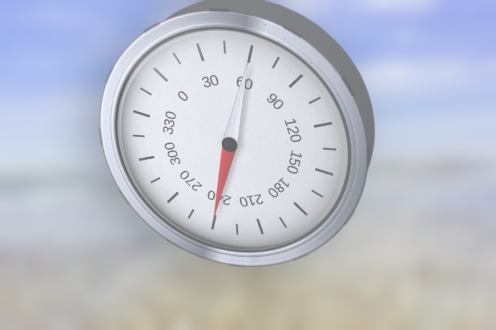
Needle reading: ° 240
